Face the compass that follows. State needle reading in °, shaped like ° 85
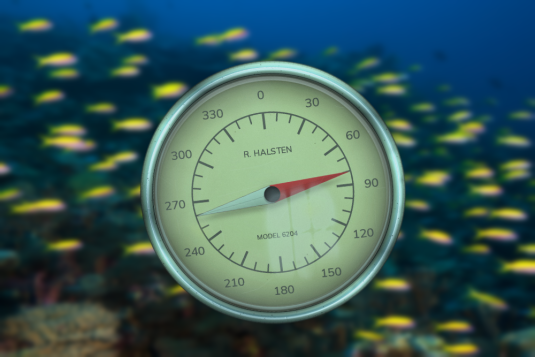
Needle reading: ° 80
